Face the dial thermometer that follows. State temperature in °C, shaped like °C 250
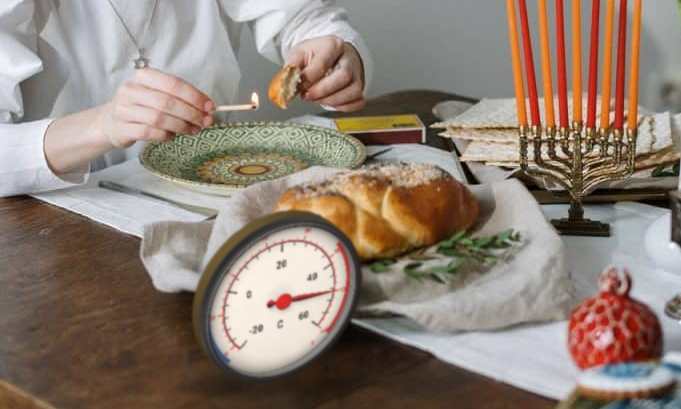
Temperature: °C 48
